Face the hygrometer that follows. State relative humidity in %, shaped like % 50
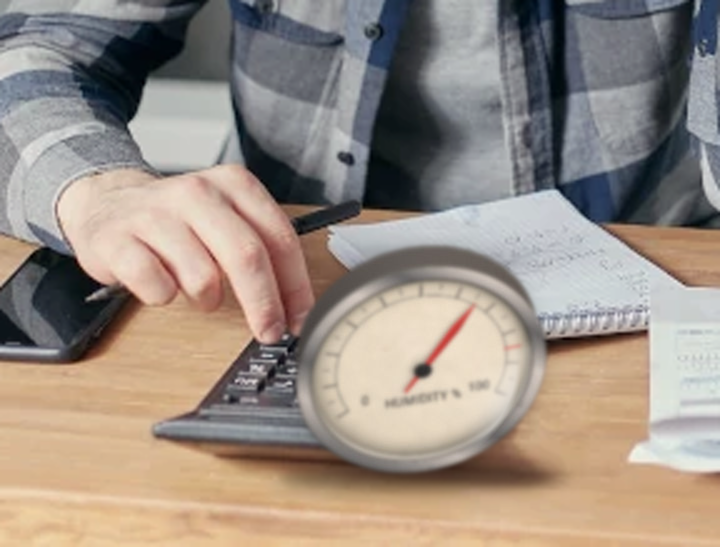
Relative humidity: % 65
